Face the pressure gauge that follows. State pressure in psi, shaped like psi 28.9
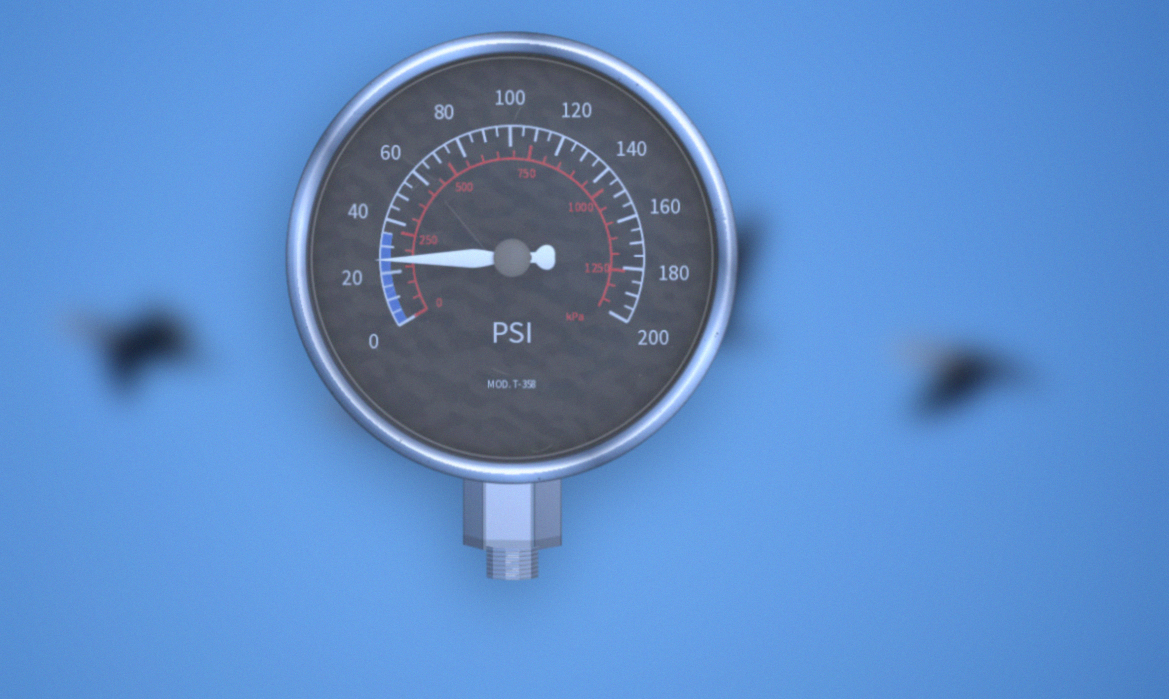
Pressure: psi 25
